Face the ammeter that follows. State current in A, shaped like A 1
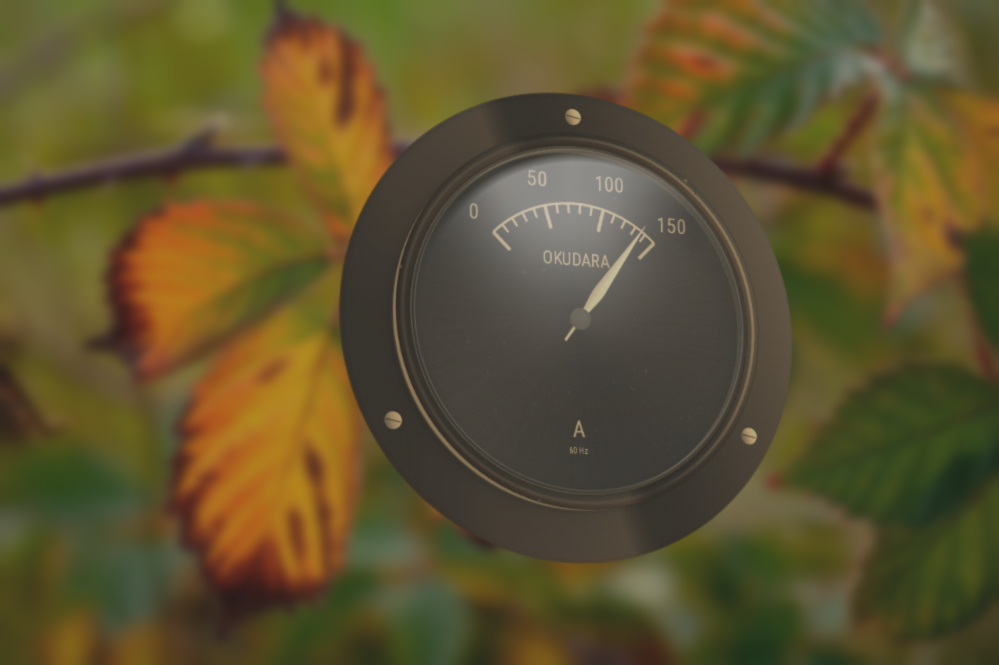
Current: A 135
